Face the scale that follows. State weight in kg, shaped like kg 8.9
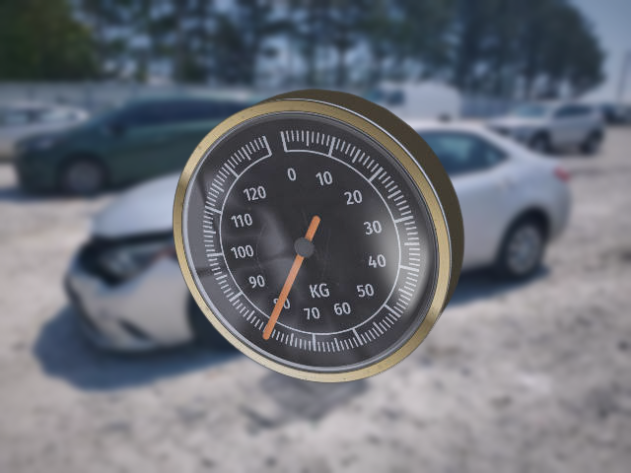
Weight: kg 80
